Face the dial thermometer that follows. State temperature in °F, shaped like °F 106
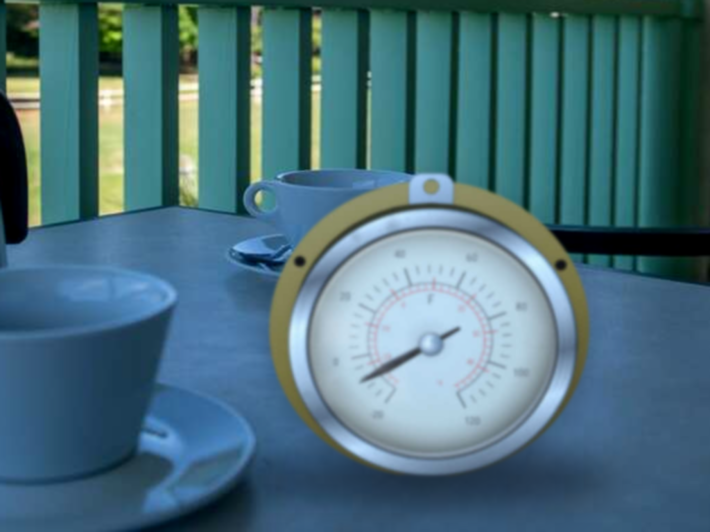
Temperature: °F -8
